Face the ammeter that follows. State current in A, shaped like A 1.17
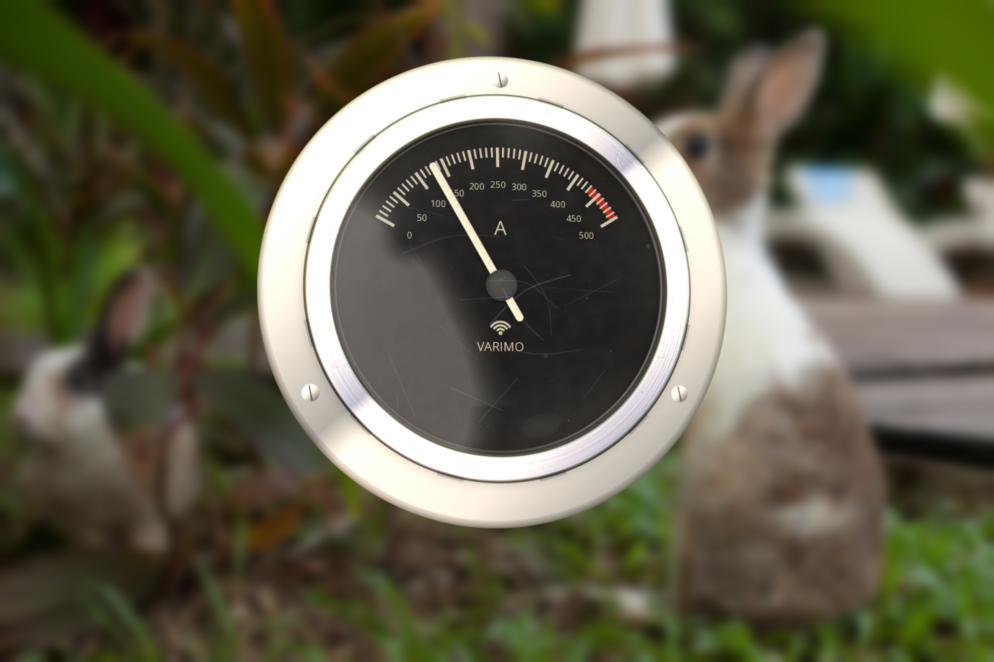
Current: A 130
